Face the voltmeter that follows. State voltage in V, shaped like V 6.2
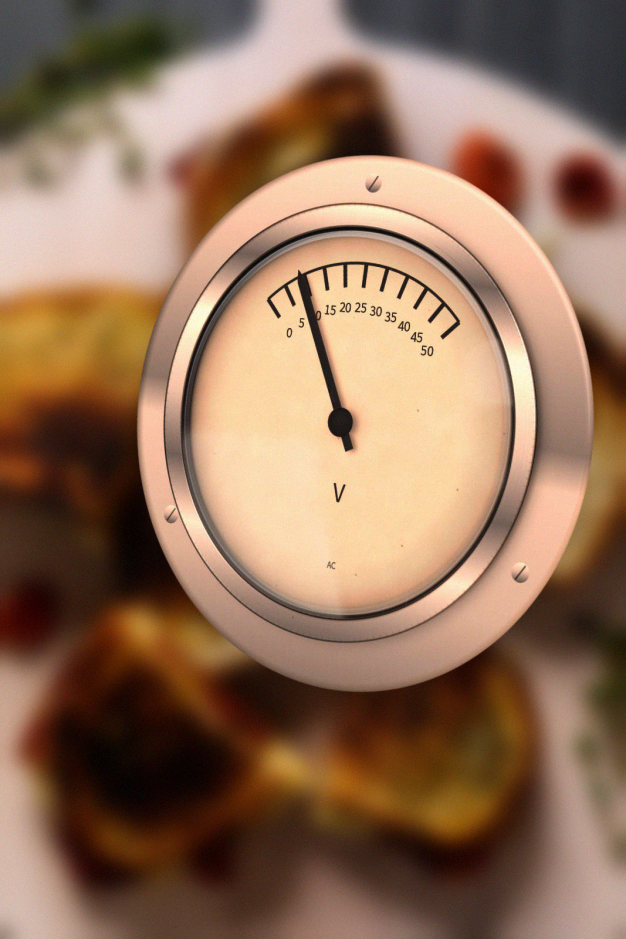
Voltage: V 10
